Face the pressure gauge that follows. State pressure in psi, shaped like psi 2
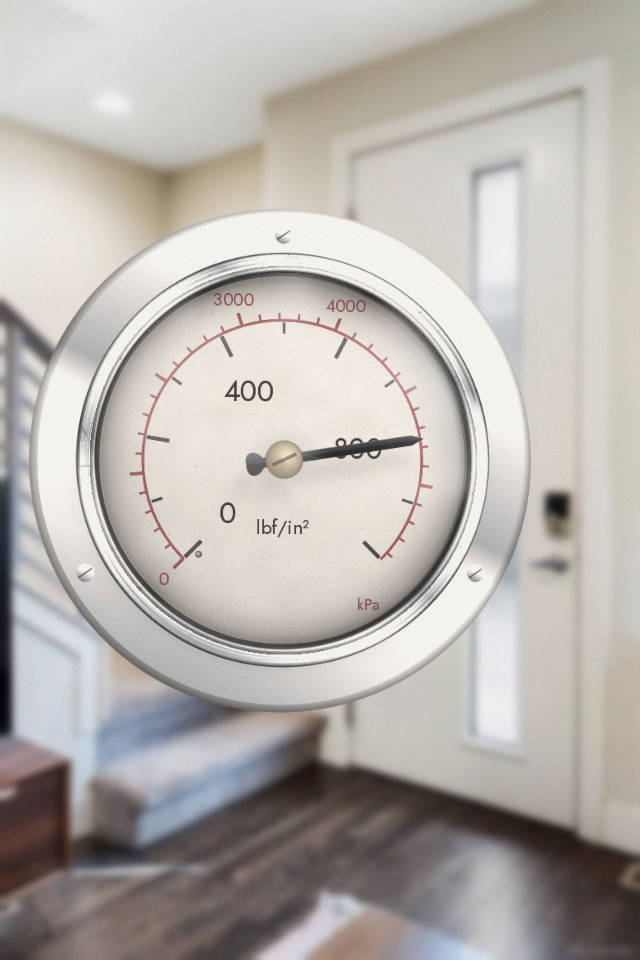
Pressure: psi 800
